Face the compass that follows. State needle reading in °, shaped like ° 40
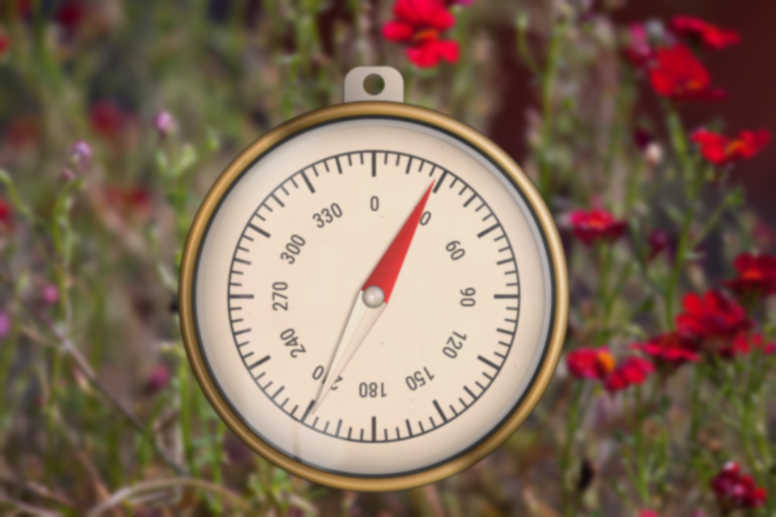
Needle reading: ° 27.5
